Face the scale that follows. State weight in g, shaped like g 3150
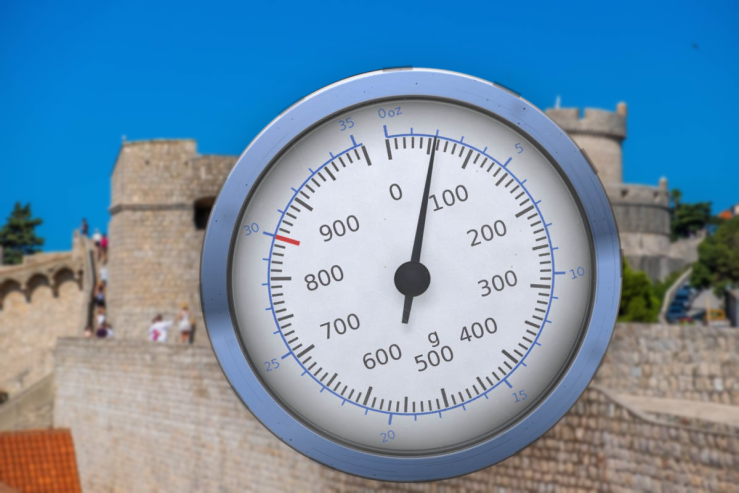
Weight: g 55
